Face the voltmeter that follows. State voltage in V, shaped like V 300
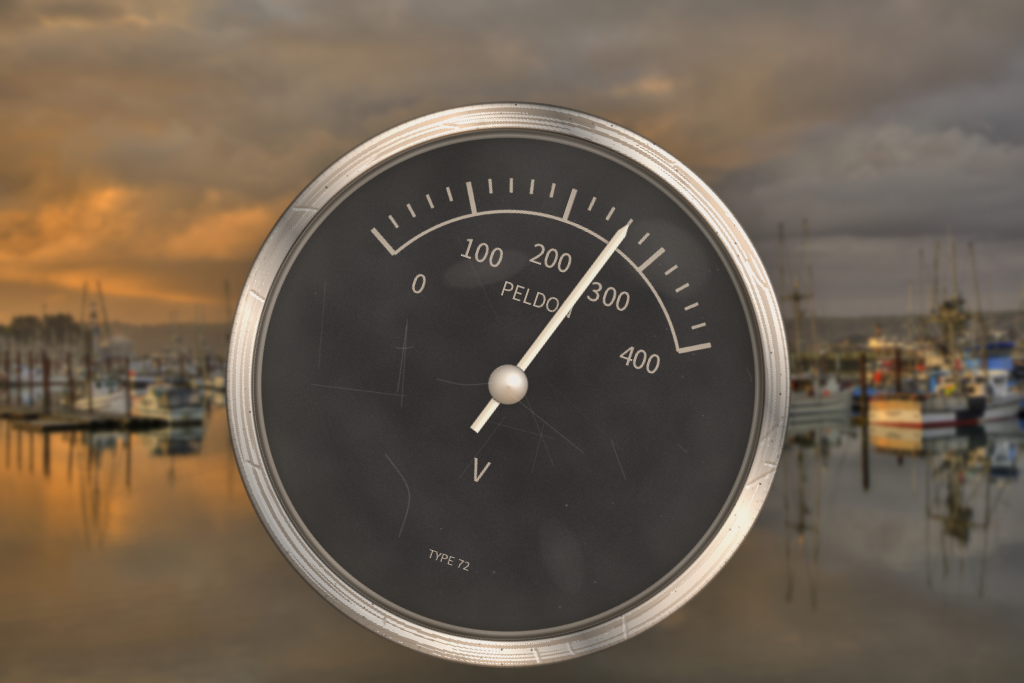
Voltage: V 260
